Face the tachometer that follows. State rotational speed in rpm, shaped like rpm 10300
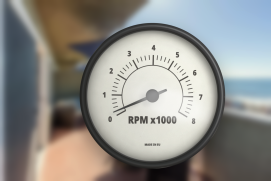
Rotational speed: rpm 200
